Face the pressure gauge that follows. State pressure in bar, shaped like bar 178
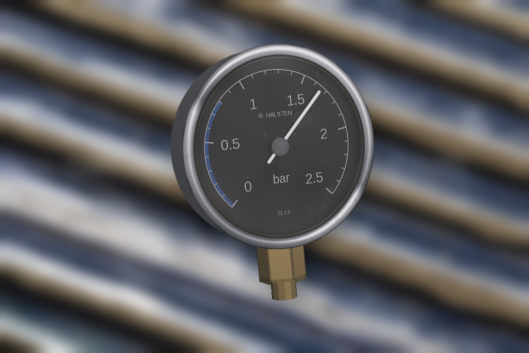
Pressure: bar 1.65
